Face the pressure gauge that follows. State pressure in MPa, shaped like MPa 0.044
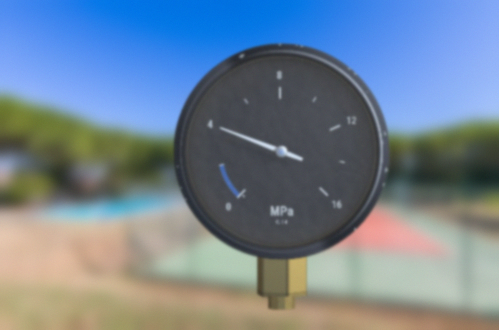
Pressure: MPa 4
